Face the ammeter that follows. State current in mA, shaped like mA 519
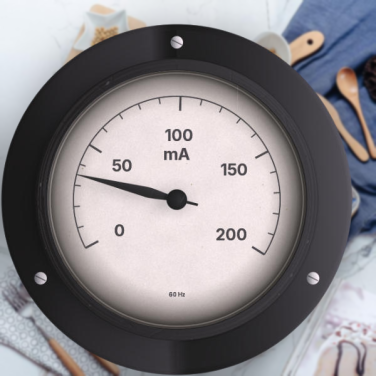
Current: mA 35
